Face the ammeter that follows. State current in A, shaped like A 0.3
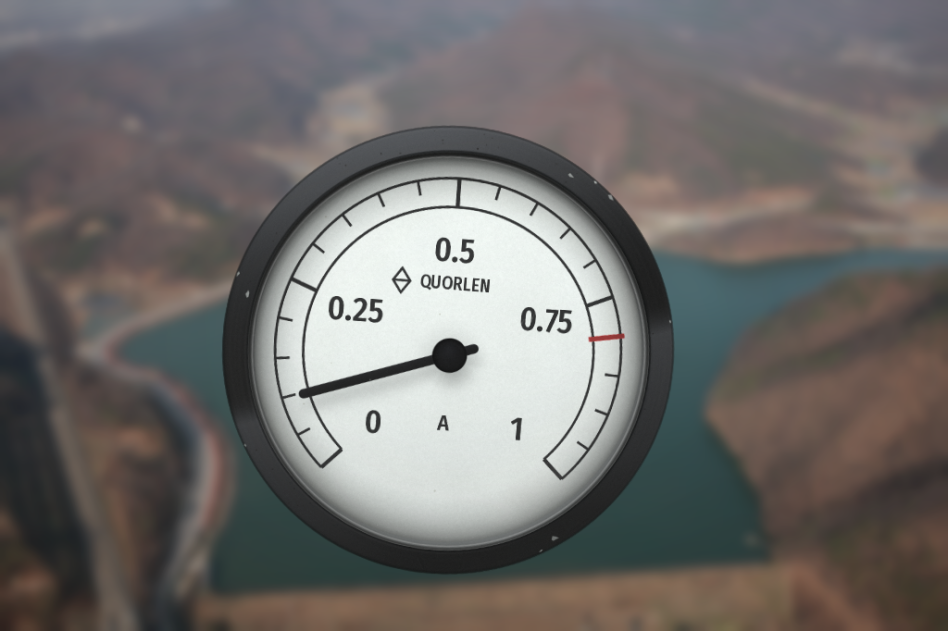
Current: A 0.1
